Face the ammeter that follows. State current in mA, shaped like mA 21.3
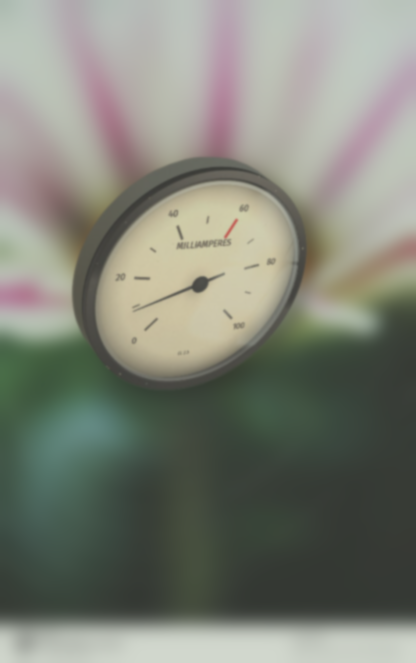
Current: mA 10
